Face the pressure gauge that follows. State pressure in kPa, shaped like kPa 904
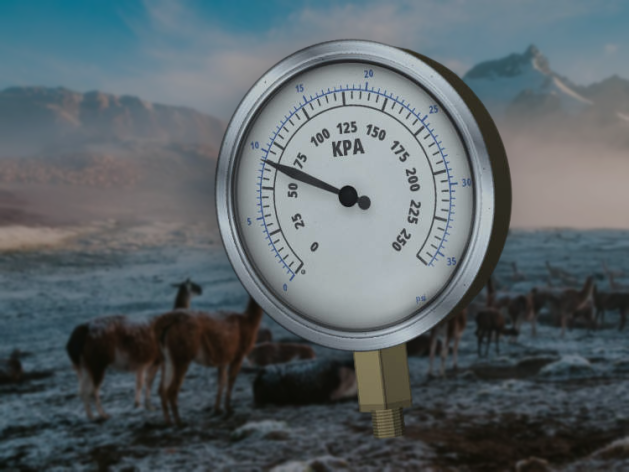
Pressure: kPa 65
